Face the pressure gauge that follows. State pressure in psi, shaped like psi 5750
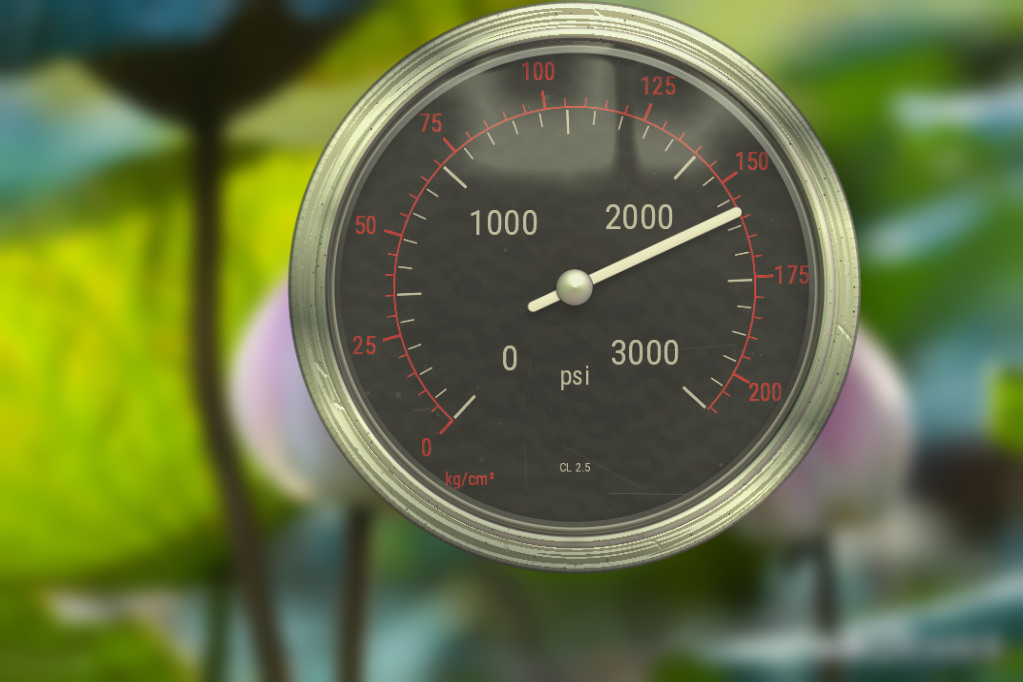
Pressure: psi 2250
